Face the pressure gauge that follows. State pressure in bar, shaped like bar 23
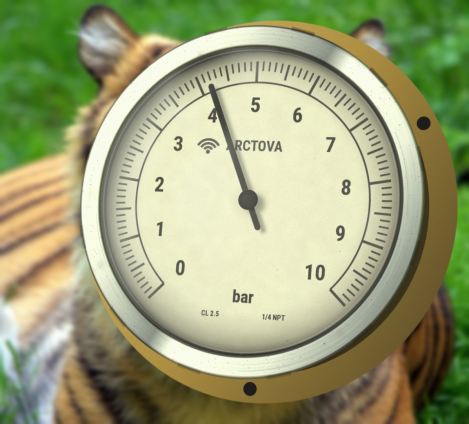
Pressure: bar 4.2
